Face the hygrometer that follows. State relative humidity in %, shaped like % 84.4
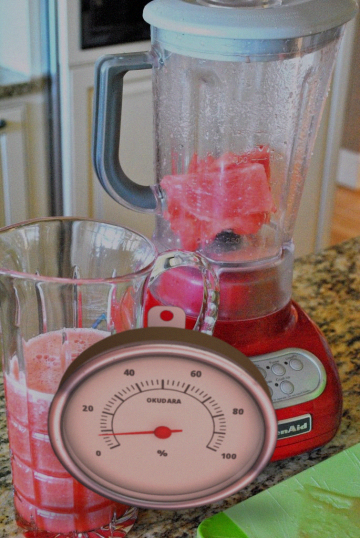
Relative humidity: % 10
